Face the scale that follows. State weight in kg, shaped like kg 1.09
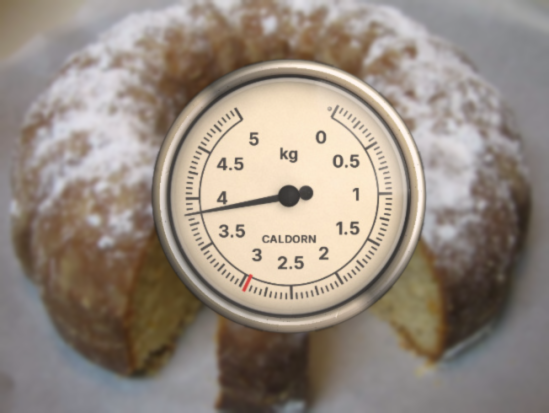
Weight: kg 3.85
